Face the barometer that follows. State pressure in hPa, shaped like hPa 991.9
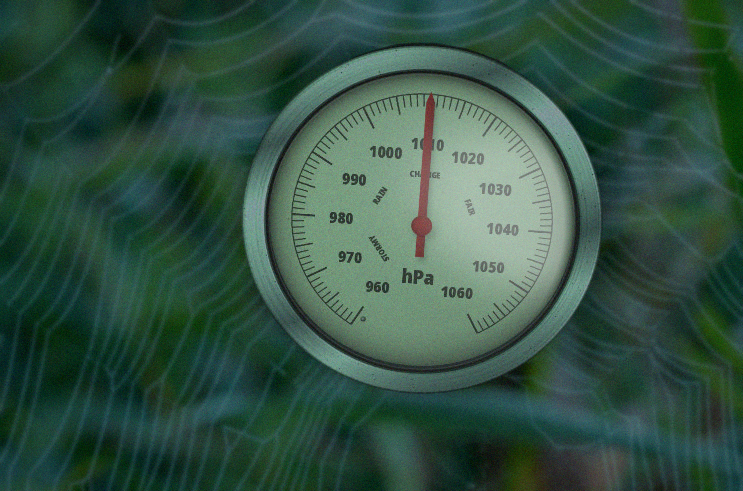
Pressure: hPa 1010
